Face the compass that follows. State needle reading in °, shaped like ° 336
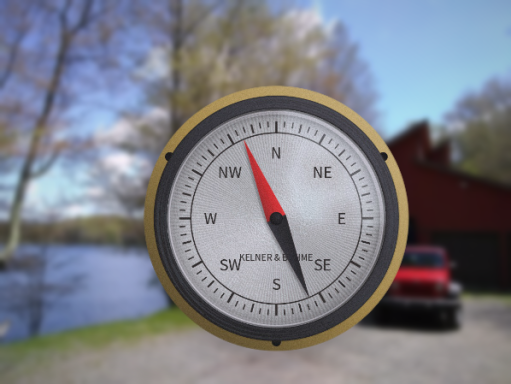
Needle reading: ° 337.5
